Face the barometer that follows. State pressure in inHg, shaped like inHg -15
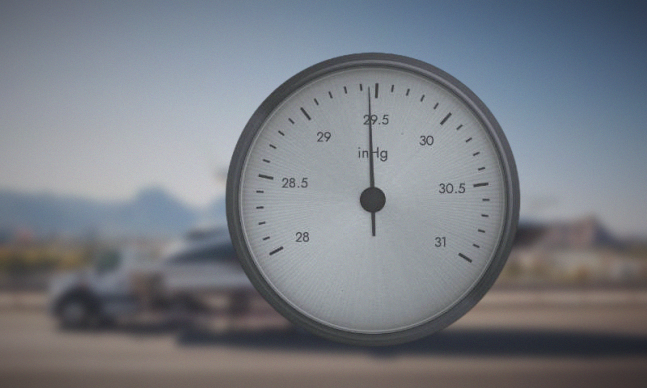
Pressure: inHg 29.45
